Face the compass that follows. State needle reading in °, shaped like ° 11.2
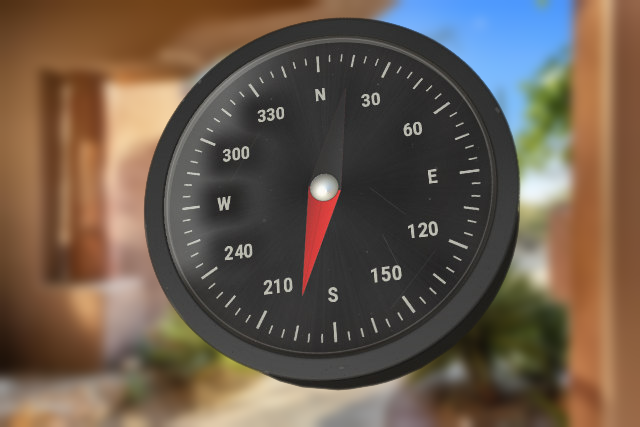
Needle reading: ° 195
